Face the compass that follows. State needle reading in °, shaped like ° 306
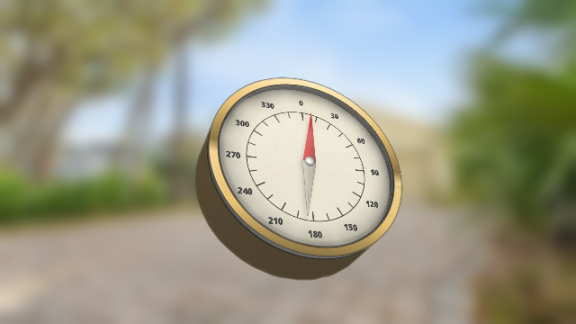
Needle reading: ° 7.5
